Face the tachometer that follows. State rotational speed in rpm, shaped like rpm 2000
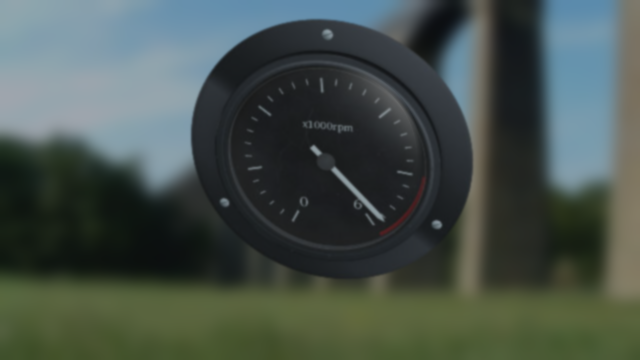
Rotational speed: rpm 5800
